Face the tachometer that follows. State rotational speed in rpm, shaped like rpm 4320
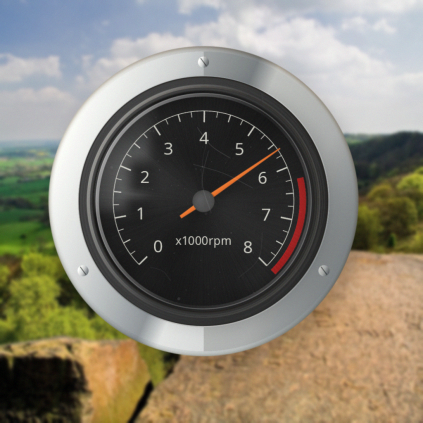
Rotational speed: rpm 5625
